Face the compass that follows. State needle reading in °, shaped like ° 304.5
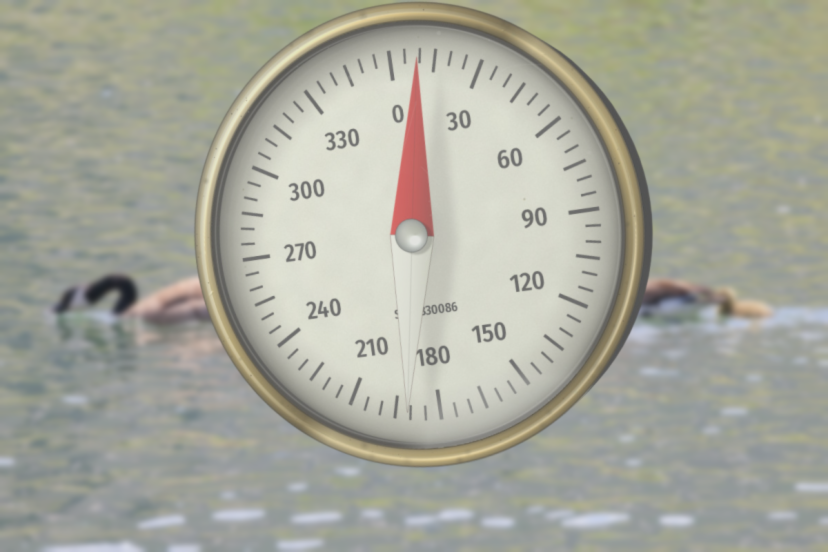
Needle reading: ° 10
